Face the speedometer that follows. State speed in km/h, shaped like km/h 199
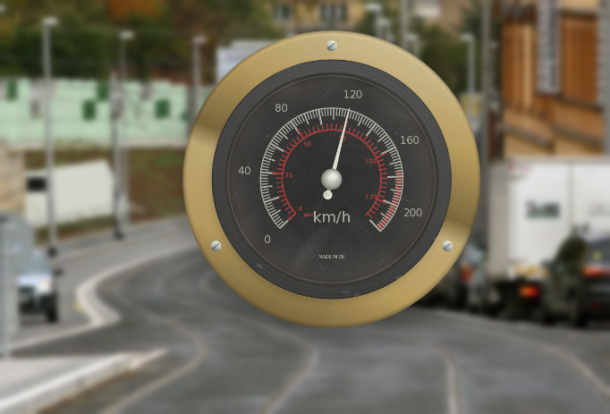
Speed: km/h 120
